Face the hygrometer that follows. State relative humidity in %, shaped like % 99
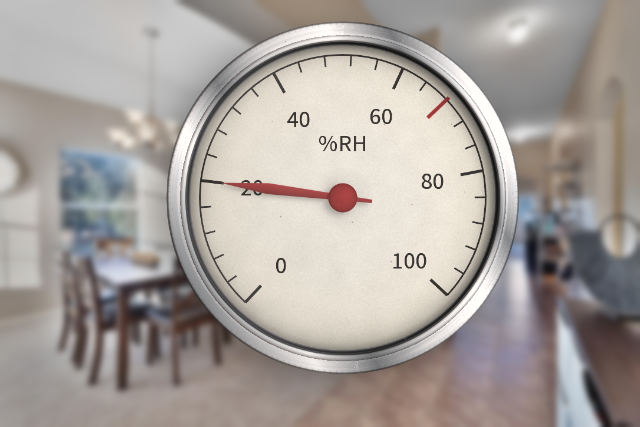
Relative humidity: % 20
